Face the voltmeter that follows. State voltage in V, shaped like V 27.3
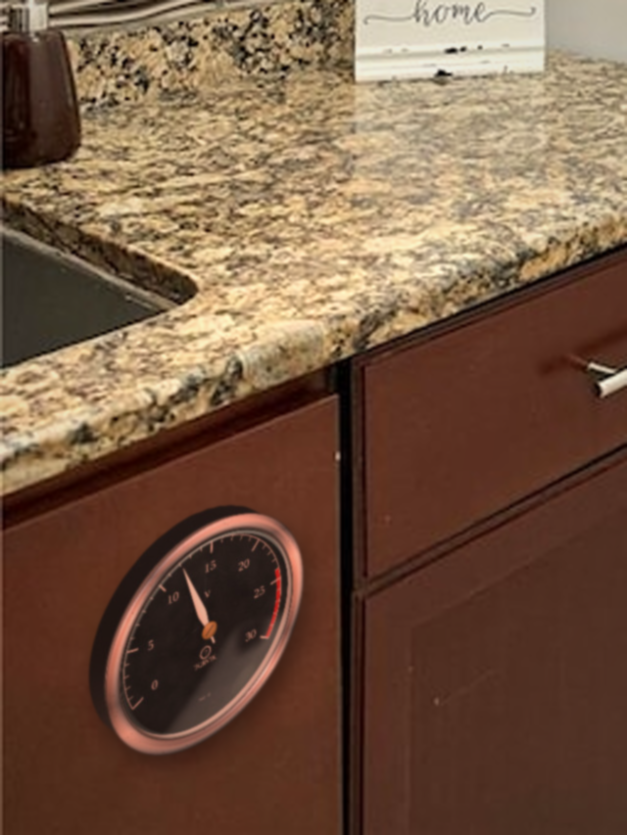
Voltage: V 12
